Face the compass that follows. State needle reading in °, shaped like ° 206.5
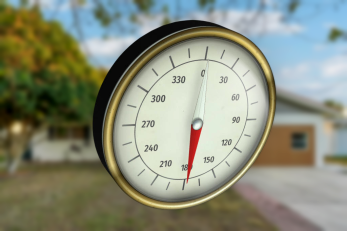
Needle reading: ° 180
